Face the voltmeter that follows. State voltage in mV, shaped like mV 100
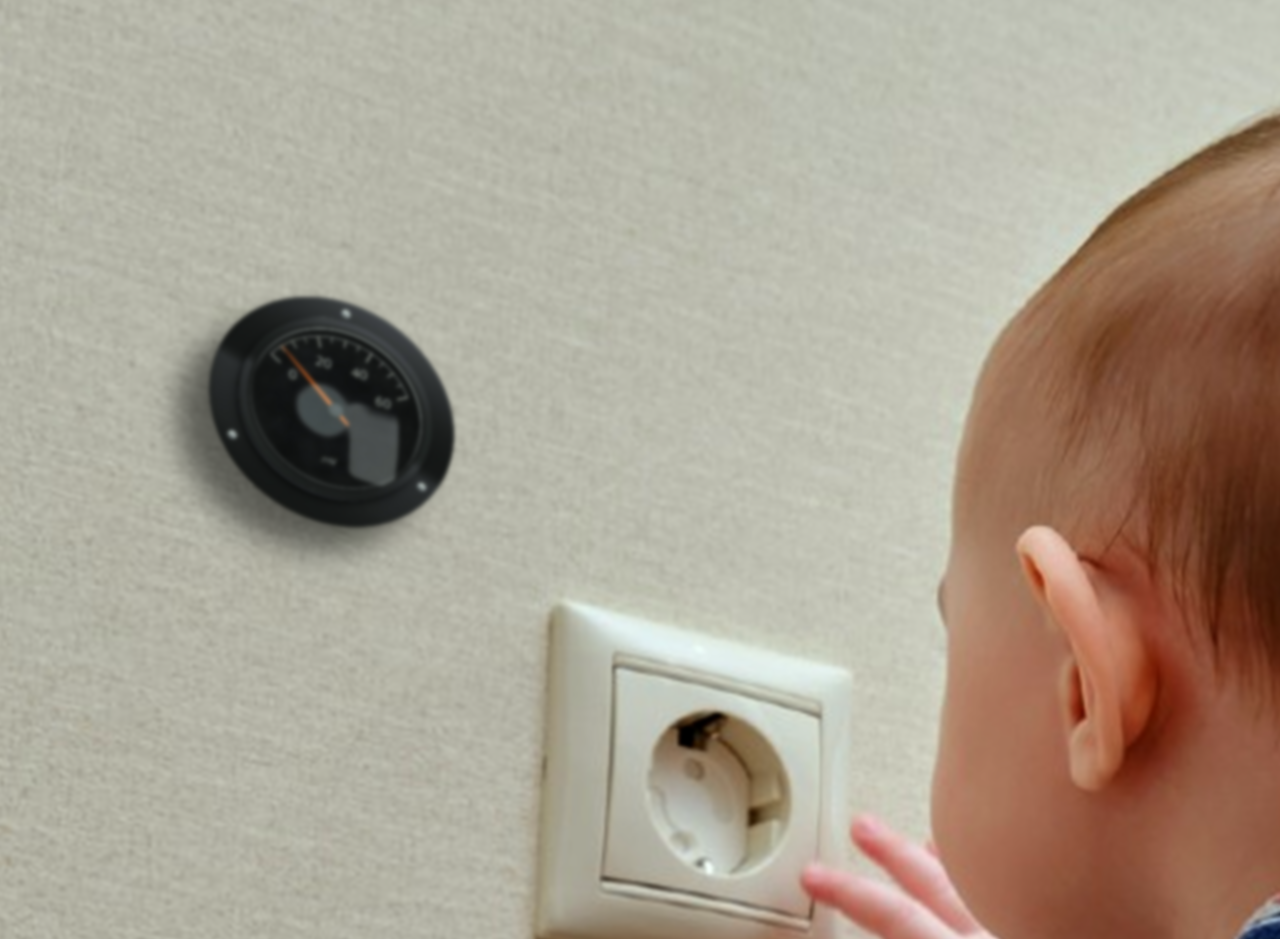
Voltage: mV 5
